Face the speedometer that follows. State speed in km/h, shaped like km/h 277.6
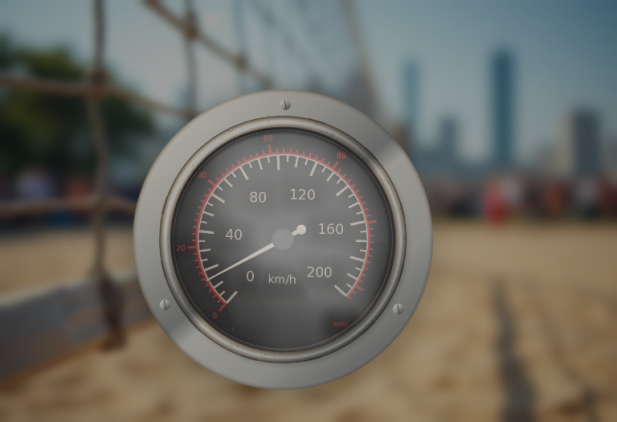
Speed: km/h 15
